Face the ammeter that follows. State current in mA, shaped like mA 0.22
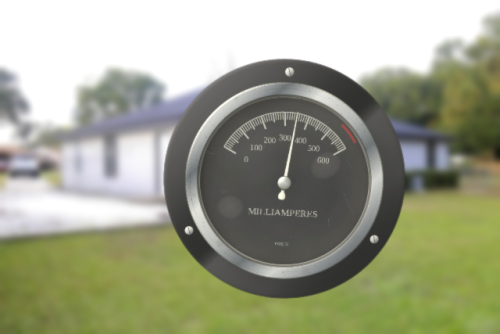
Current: mA 350
